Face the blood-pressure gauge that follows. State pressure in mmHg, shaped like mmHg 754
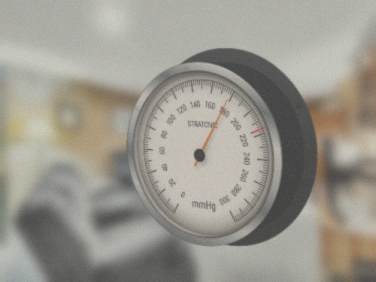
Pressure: mmHg 180
